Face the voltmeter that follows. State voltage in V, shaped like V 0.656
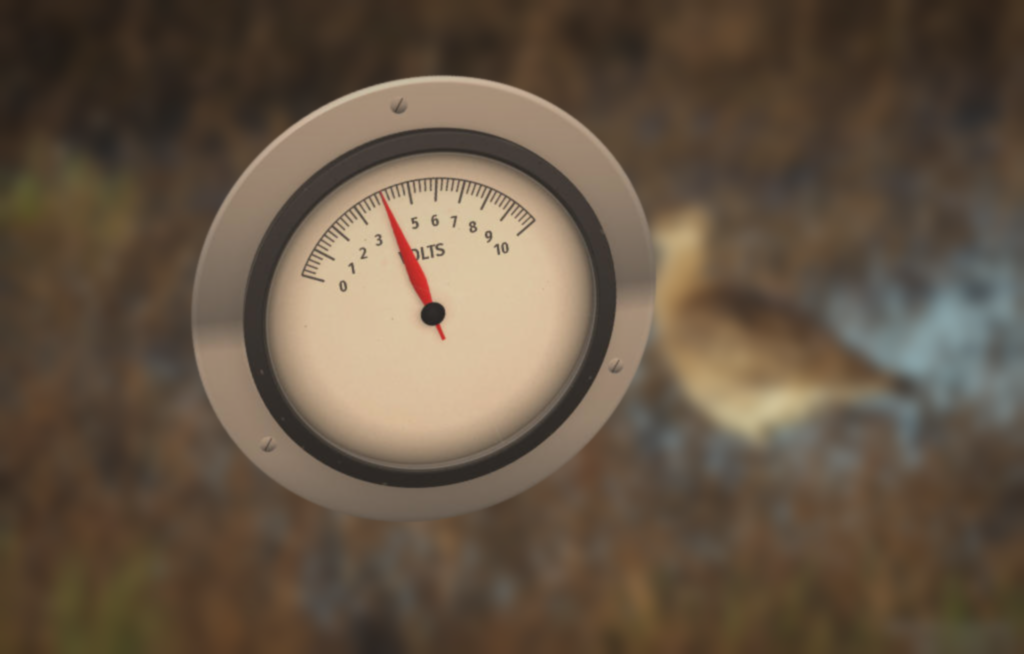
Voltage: V 4
